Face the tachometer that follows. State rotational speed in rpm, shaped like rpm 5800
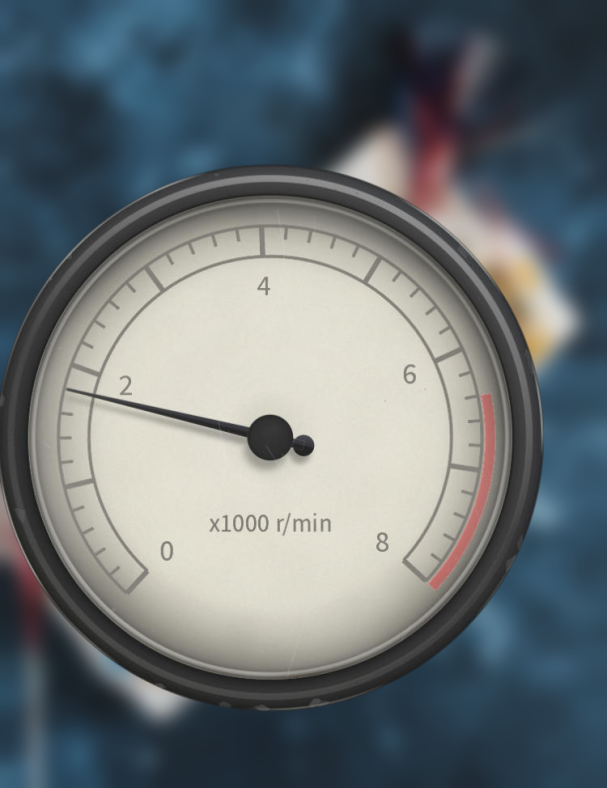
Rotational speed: rpm 1800
